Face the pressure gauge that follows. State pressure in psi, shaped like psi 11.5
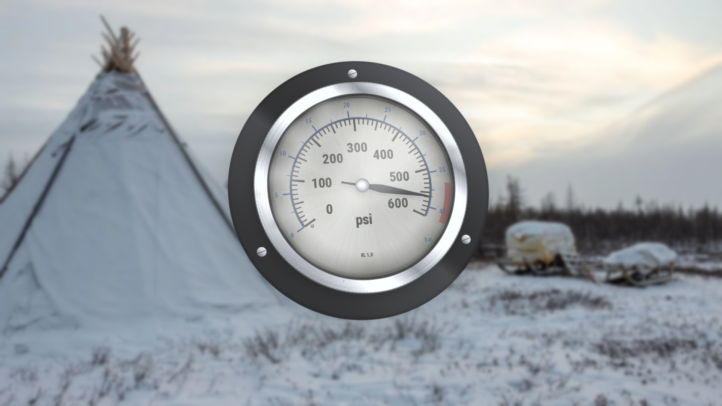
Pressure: psi 560
